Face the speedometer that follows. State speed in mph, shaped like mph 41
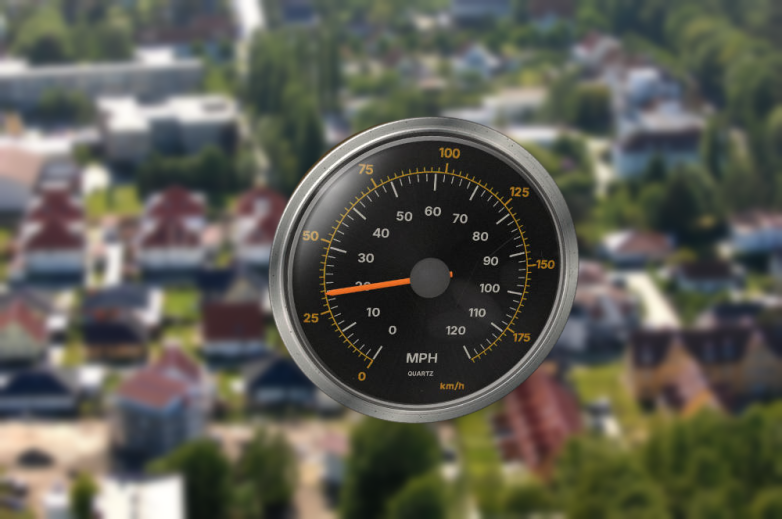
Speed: mph 20
